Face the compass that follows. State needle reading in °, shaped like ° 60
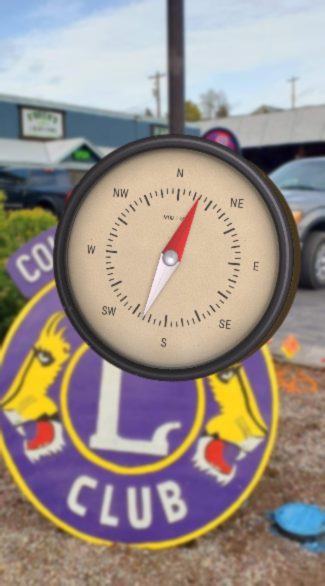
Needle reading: ° 20
